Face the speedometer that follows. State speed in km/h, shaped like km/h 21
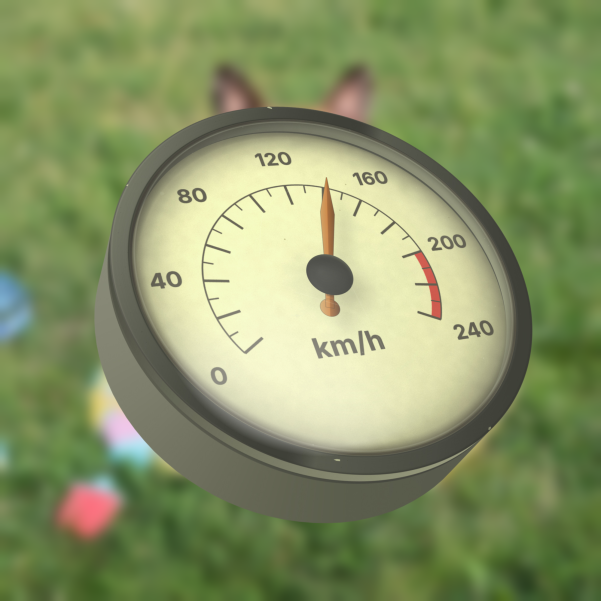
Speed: km/h 140
